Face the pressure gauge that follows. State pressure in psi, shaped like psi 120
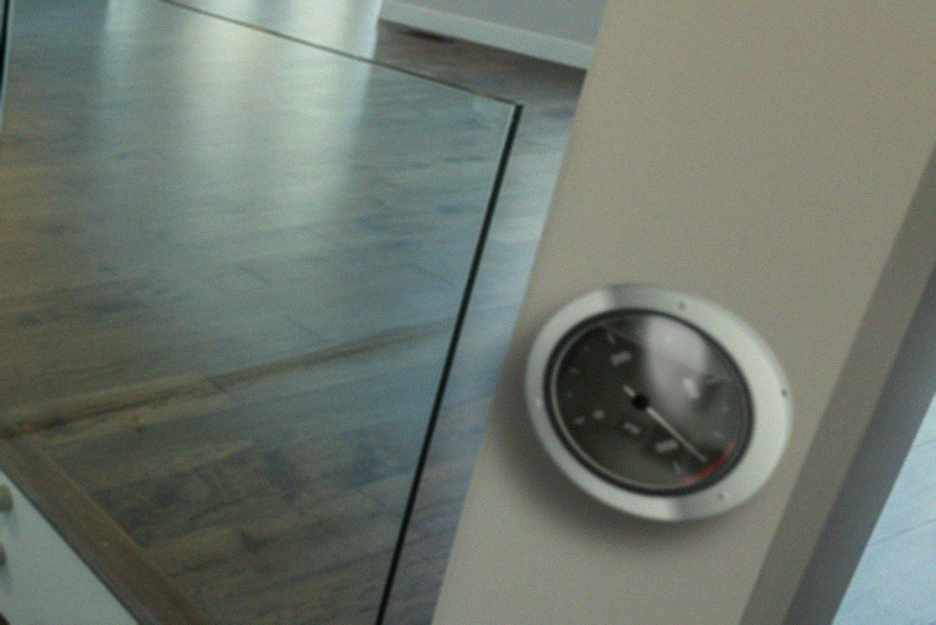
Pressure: psi 550
